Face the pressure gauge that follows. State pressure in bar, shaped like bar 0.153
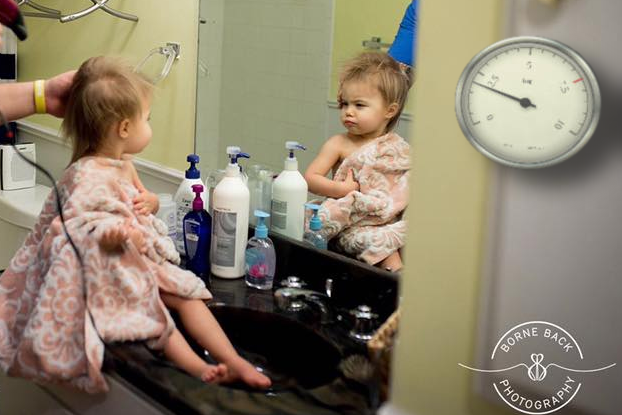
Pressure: bar 2
